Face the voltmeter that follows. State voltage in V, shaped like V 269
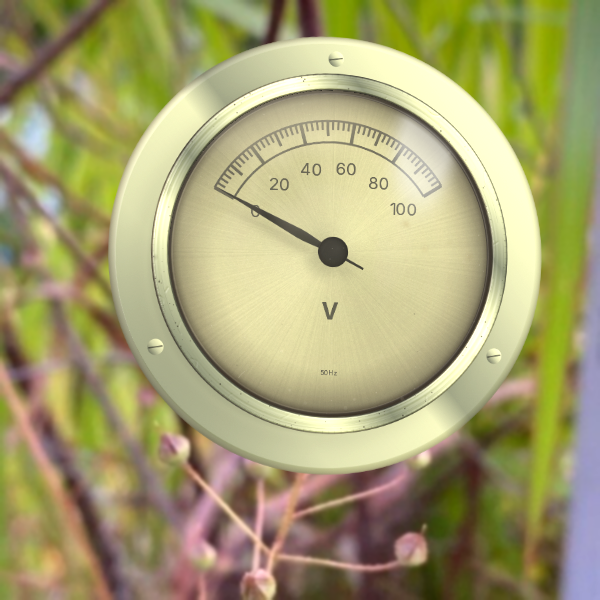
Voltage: V 0
